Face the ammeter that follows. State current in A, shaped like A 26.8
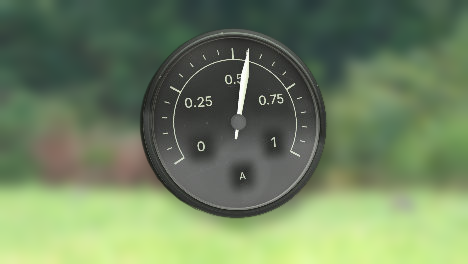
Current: A 0.55
